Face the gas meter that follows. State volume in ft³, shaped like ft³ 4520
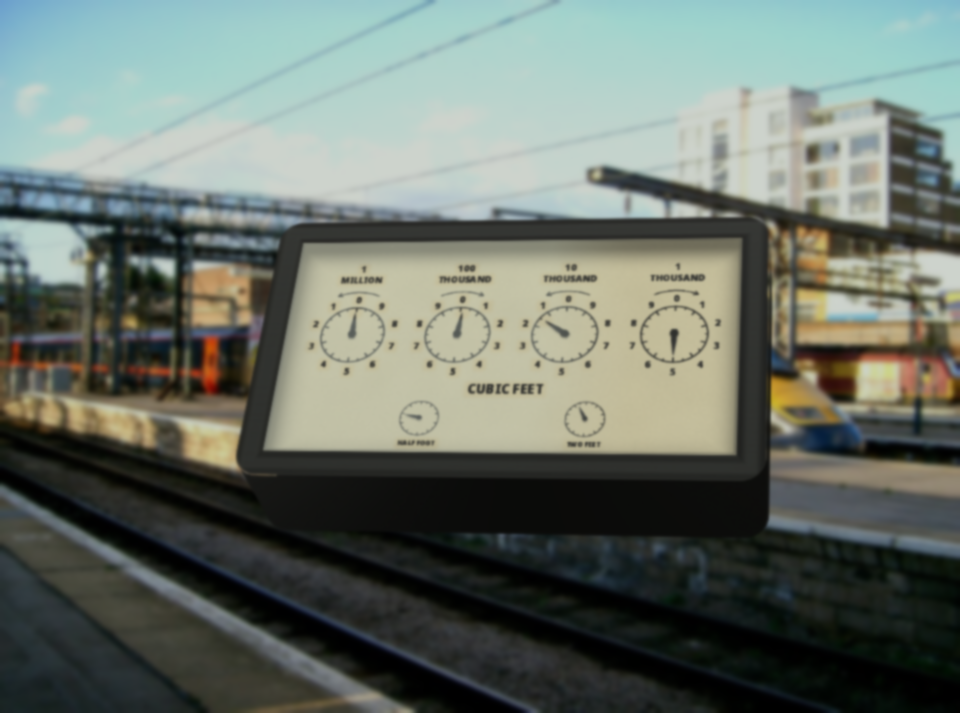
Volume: ft³ 1500
